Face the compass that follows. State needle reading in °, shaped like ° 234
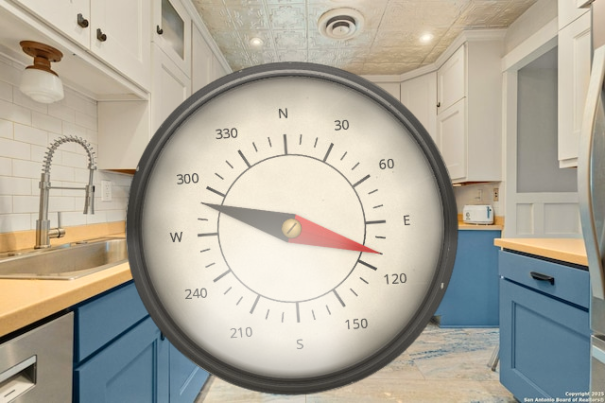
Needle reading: ° 110
